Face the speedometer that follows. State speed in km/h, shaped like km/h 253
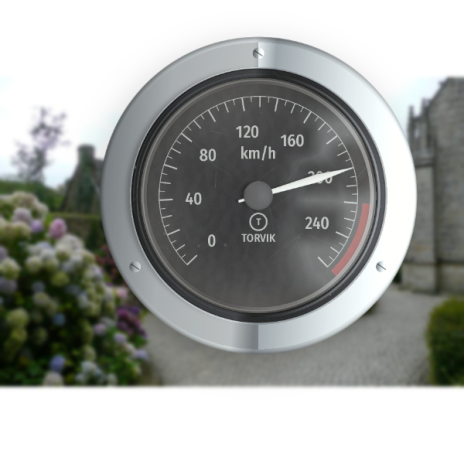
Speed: km/h 200
